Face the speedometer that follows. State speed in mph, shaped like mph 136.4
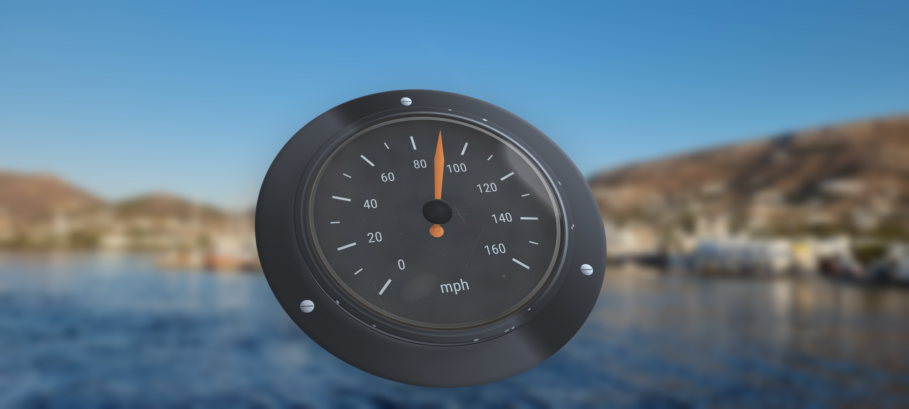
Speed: mph 90
